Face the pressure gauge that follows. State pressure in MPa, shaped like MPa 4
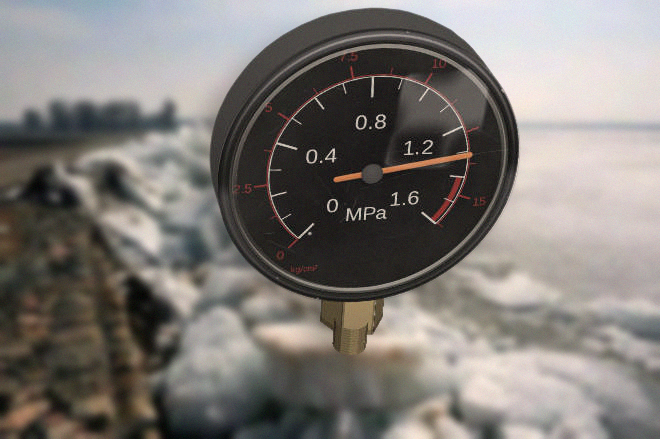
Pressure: MPa 1.3
